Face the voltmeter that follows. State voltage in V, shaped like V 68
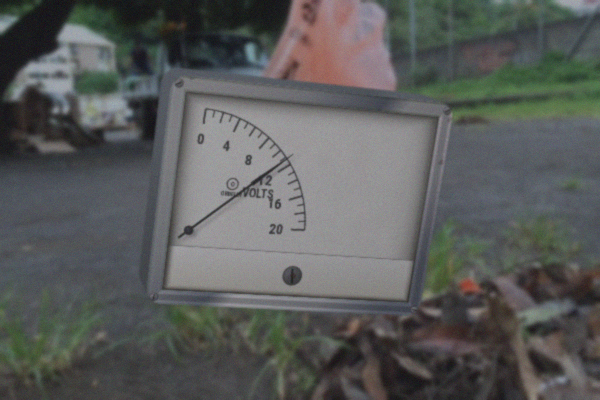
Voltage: V 11
